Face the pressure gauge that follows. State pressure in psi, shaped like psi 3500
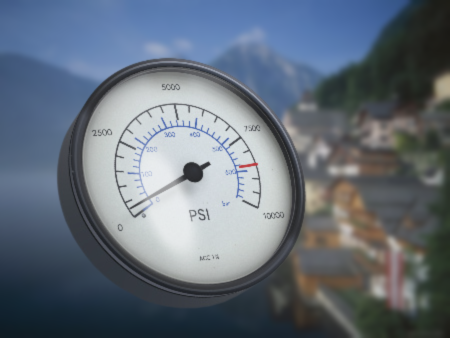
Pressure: psi 250
